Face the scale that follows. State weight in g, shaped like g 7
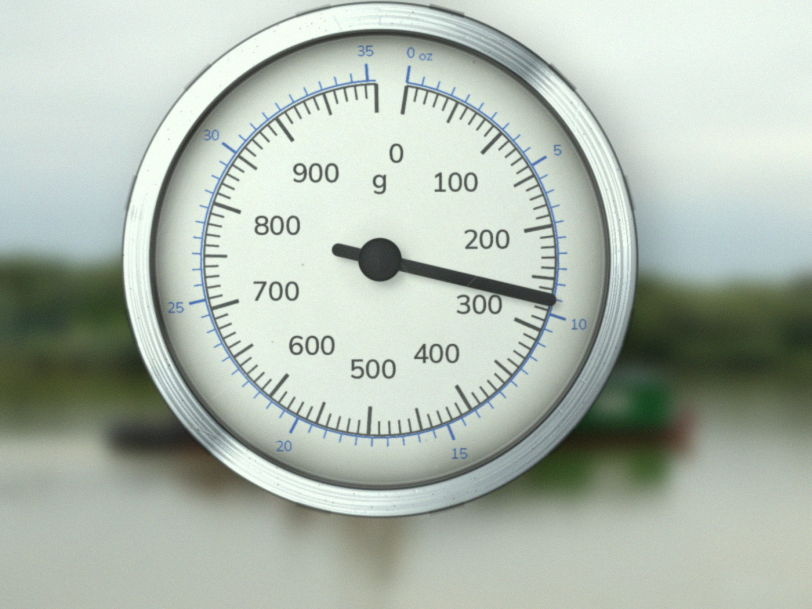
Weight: g 270
